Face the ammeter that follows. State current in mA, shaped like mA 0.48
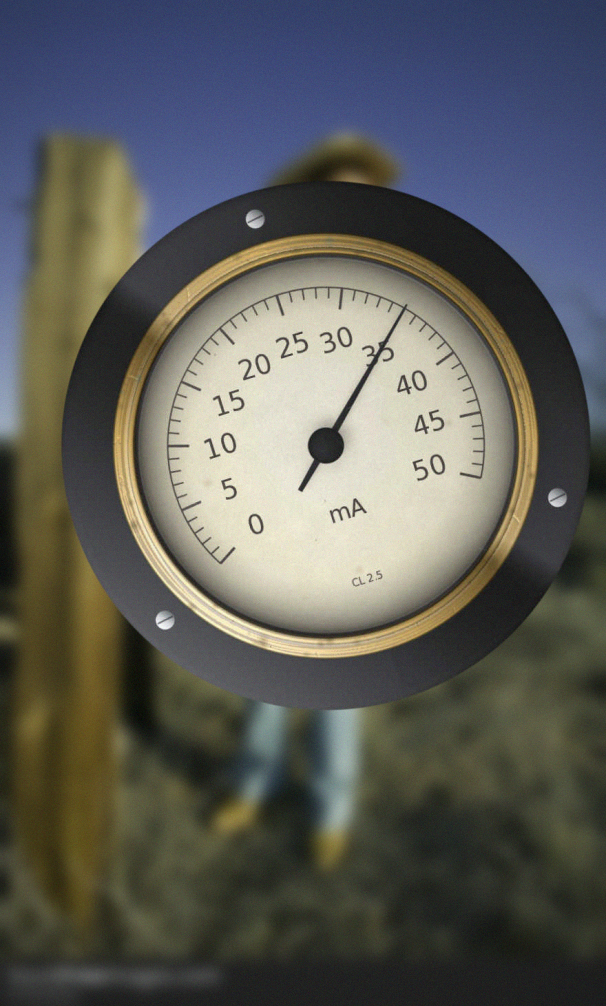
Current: mA 35
